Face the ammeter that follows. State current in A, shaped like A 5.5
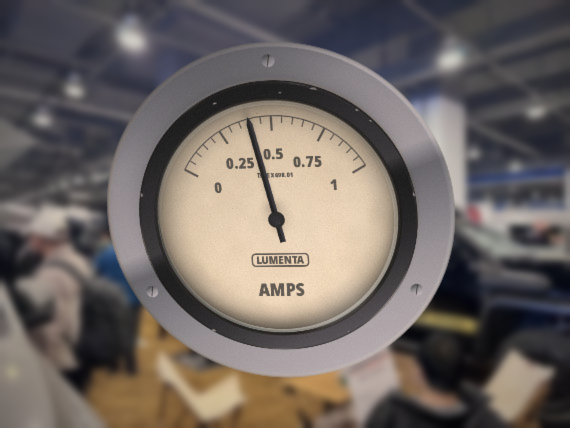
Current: A 0.4
